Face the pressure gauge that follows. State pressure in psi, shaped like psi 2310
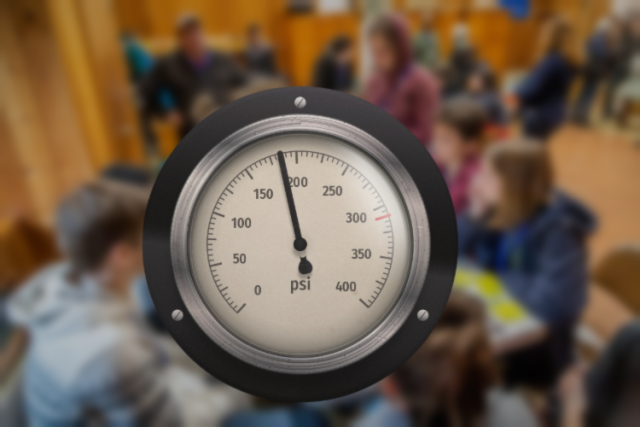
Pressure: psi 185
